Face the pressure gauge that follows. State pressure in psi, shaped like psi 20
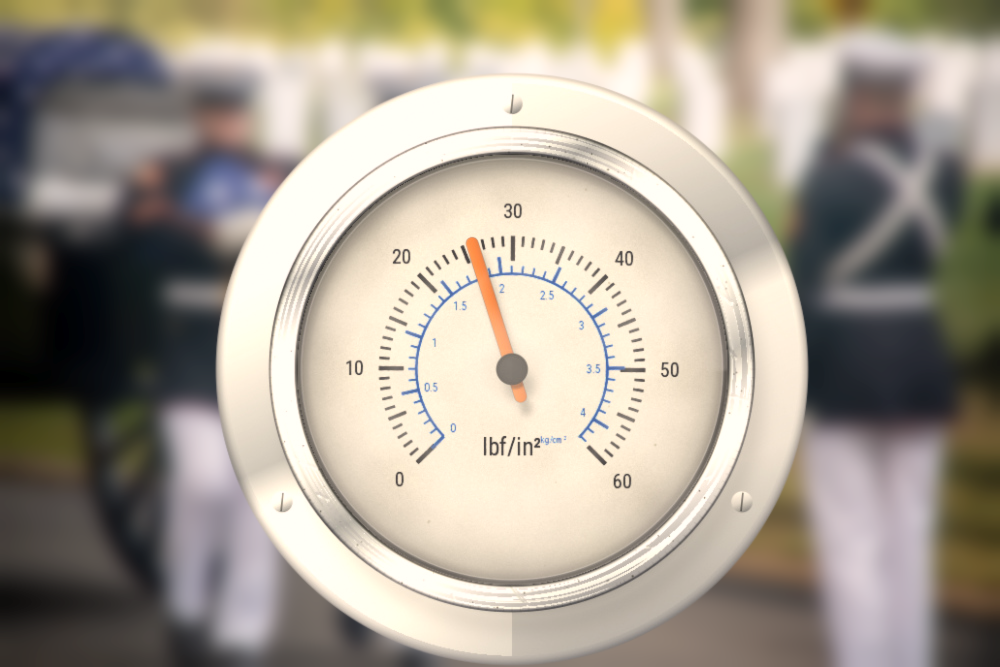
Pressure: psi 26
